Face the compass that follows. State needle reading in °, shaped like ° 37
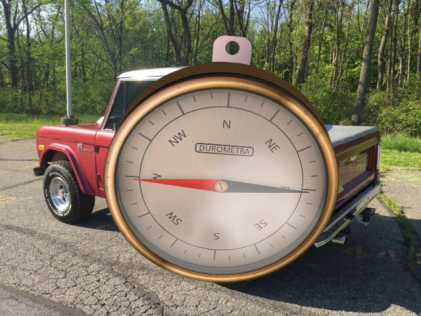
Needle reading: ° 270
